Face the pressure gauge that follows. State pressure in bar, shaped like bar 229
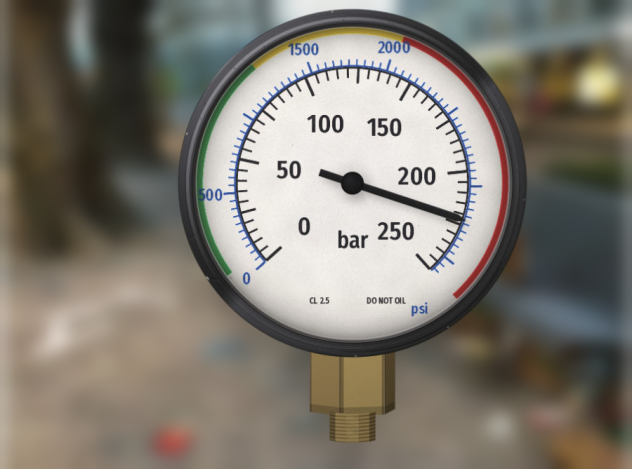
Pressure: bar 222.5
